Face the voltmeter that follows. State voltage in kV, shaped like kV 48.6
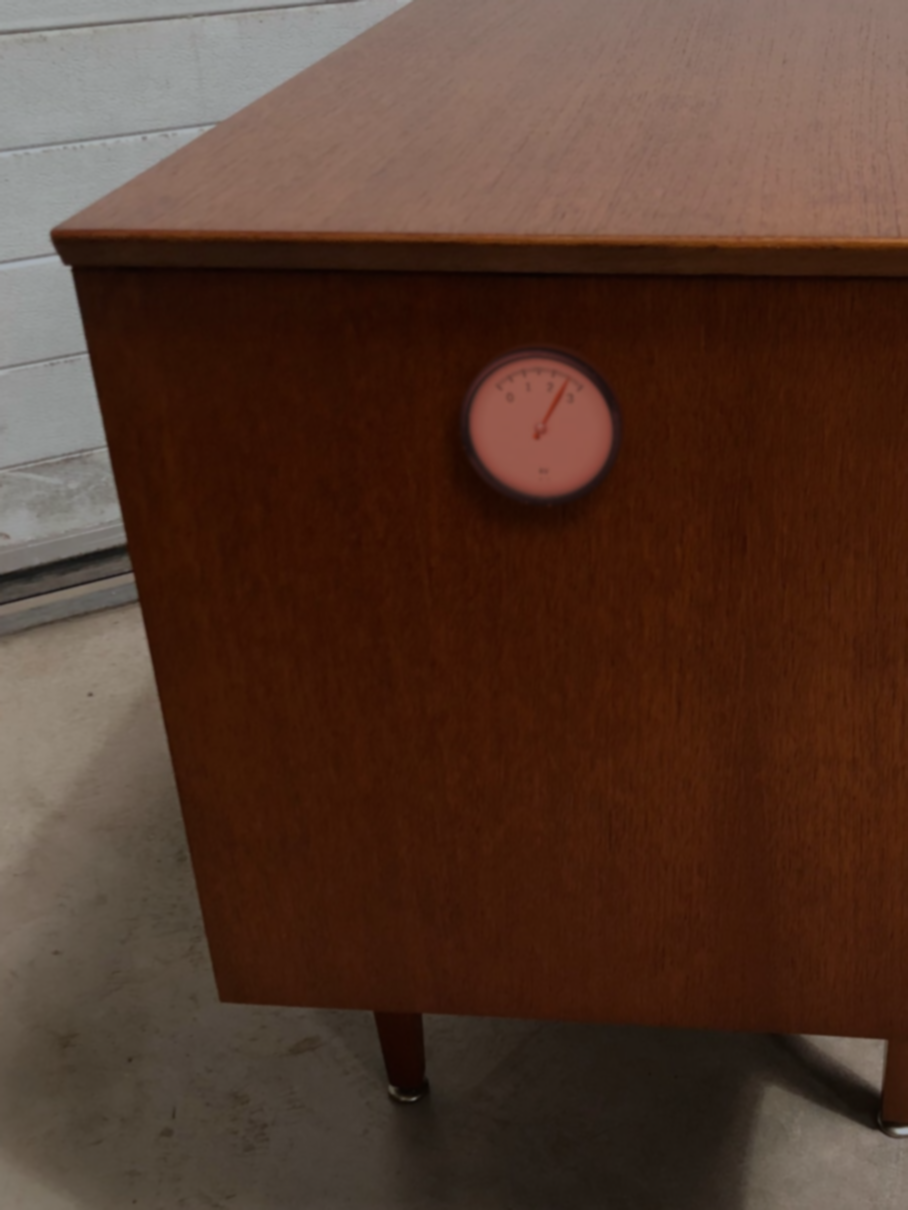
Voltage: kV 2.5
